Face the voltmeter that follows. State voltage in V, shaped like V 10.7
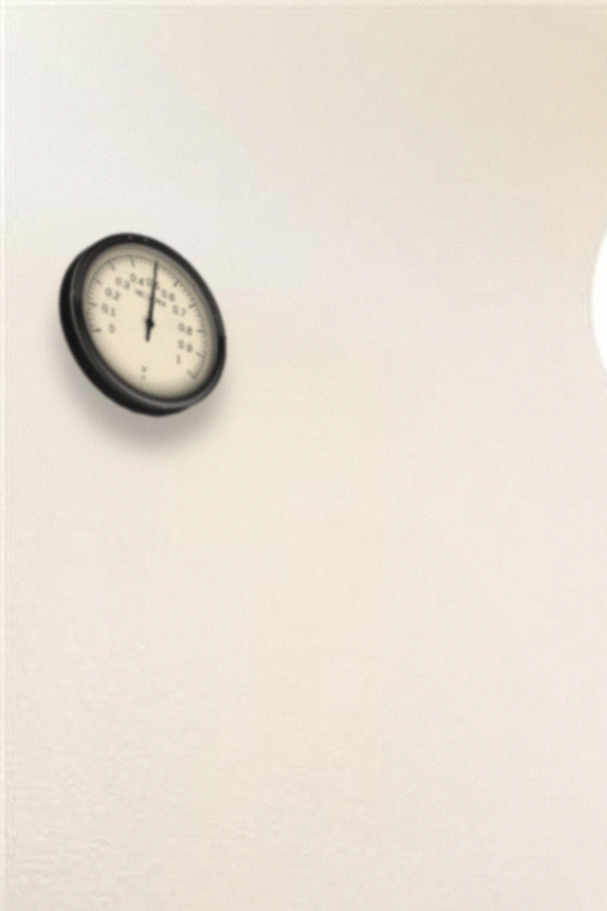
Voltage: V 0.5
